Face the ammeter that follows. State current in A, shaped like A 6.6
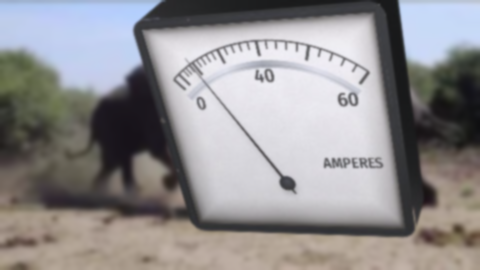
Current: A 20
